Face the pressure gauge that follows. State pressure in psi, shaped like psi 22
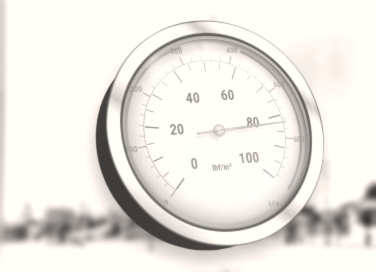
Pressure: psi 82.5
